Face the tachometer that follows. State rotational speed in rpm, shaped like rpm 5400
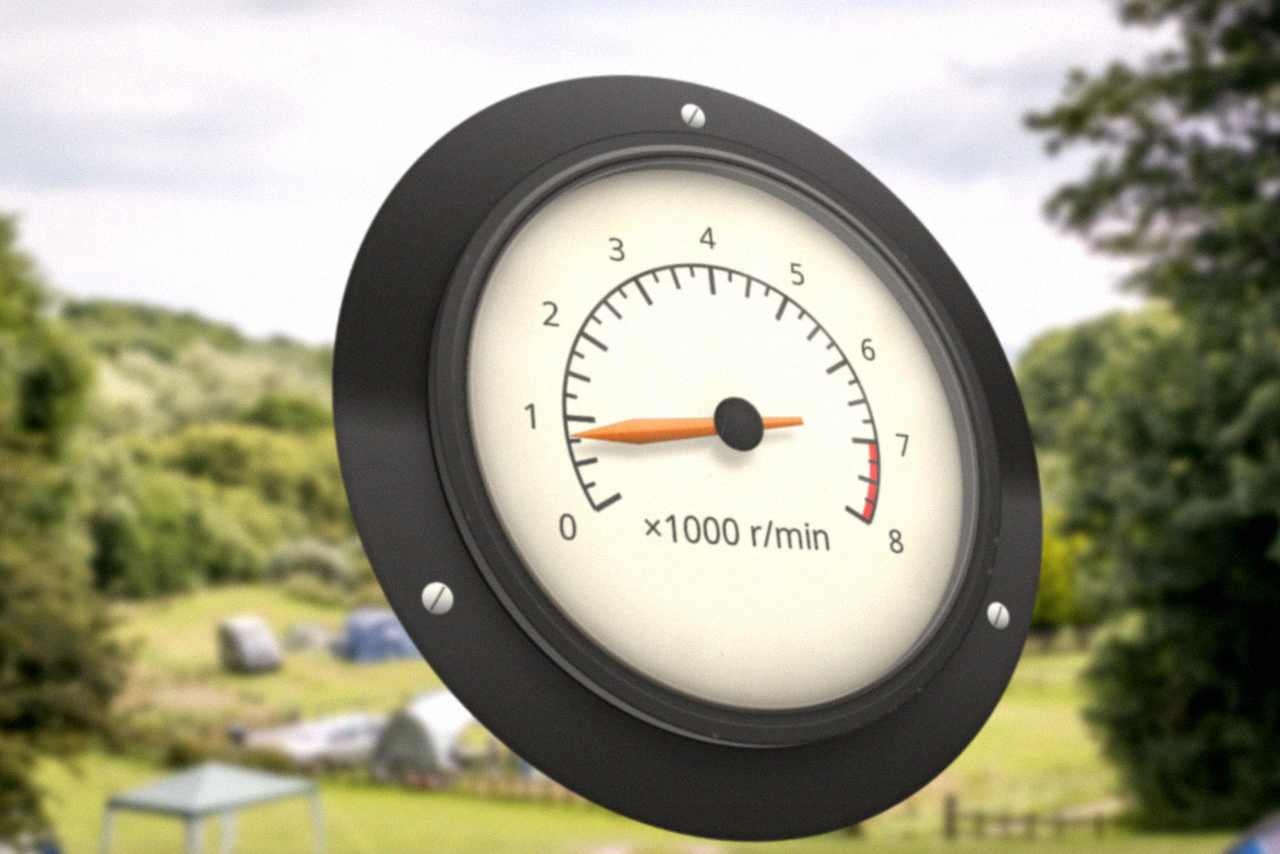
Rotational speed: rpm 750
